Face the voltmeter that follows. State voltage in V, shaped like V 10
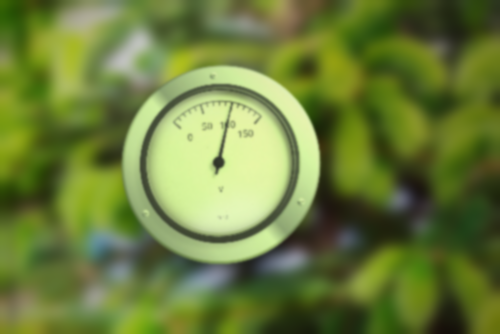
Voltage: V 100
